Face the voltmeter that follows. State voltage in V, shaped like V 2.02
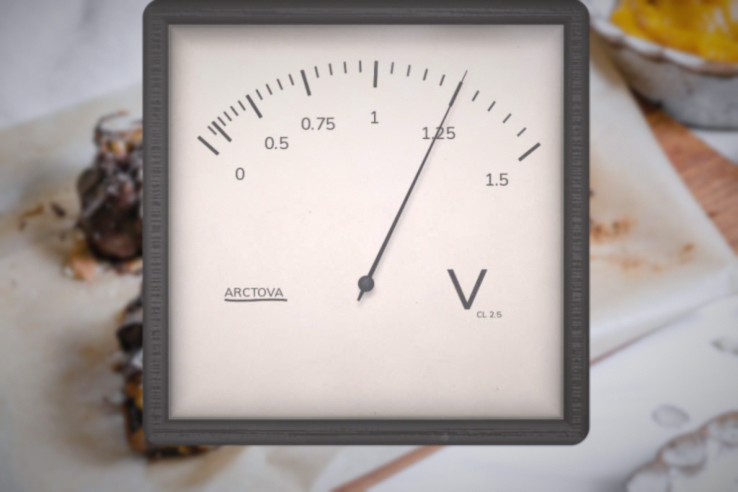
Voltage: V 1.25
